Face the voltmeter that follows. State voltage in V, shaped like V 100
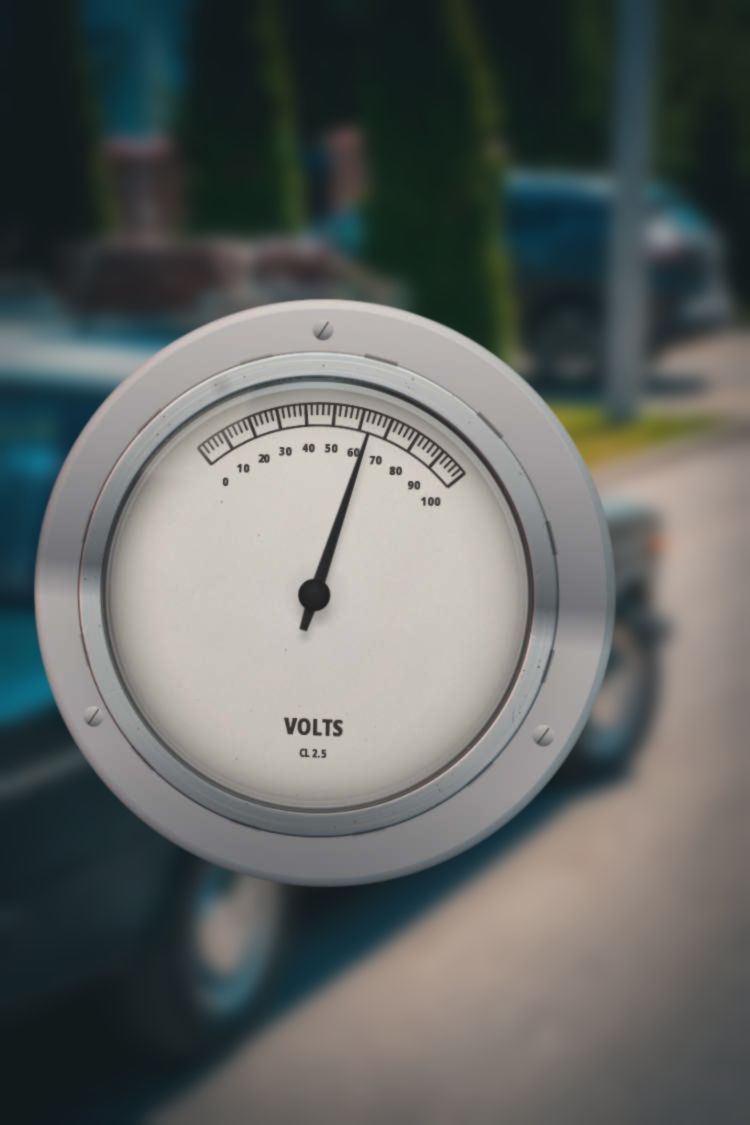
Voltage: V 64
